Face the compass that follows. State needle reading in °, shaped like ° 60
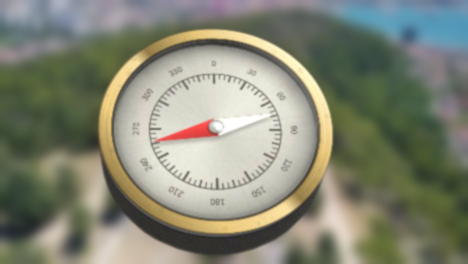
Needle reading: ° 255
